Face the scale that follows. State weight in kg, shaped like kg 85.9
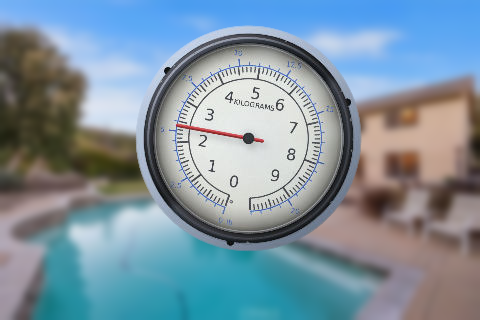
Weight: kg 2.4
